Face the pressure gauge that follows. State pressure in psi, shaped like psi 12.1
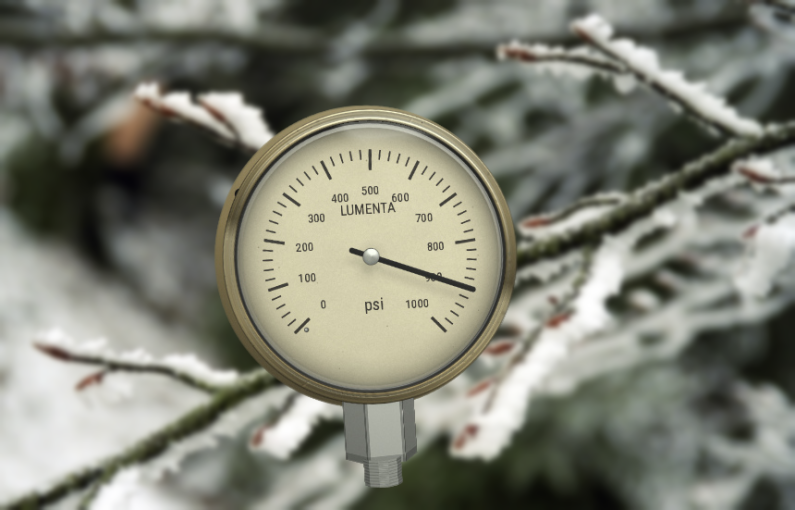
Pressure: psi 900
